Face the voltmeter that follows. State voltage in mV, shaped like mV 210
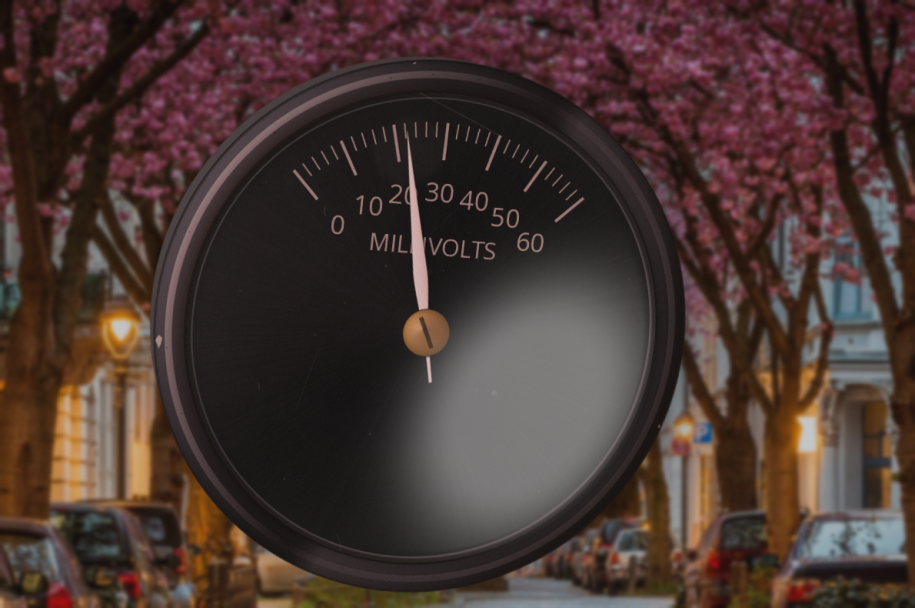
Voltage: mV 22
